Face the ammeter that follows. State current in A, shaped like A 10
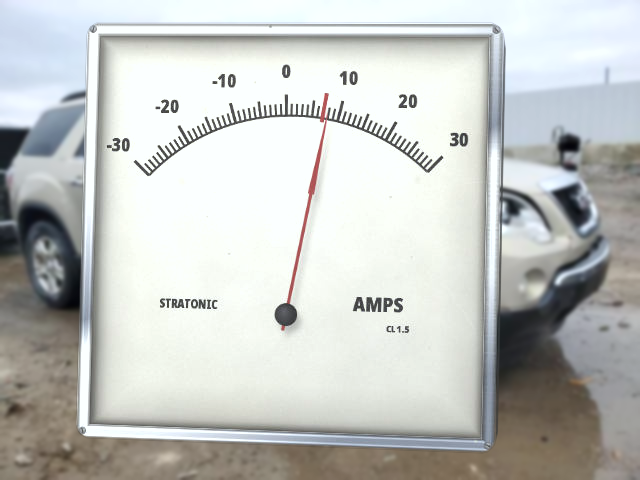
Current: A 8
